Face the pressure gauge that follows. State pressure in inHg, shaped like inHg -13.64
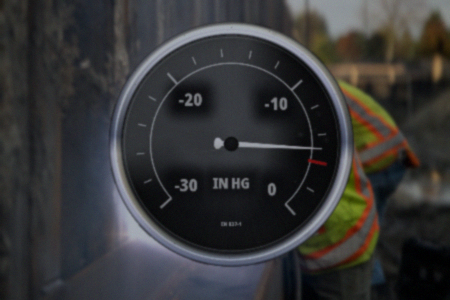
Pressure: inHg -5
